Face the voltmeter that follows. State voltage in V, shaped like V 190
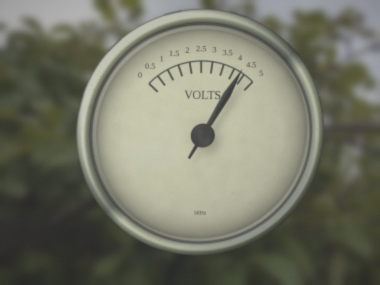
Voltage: V 4.25
